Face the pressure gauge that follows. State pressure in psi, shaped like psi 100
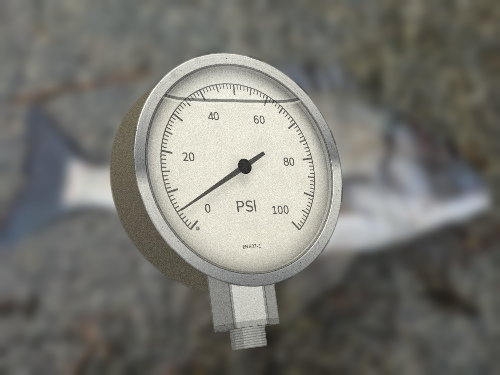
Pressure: psi 5
